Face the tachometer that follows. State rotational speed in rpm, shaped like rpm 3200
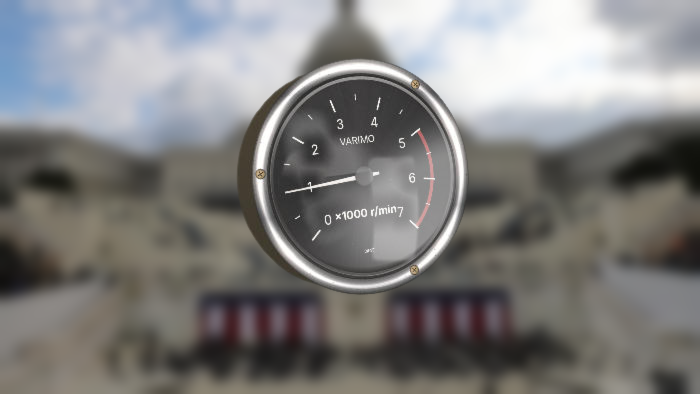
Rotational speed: rpm 1000
